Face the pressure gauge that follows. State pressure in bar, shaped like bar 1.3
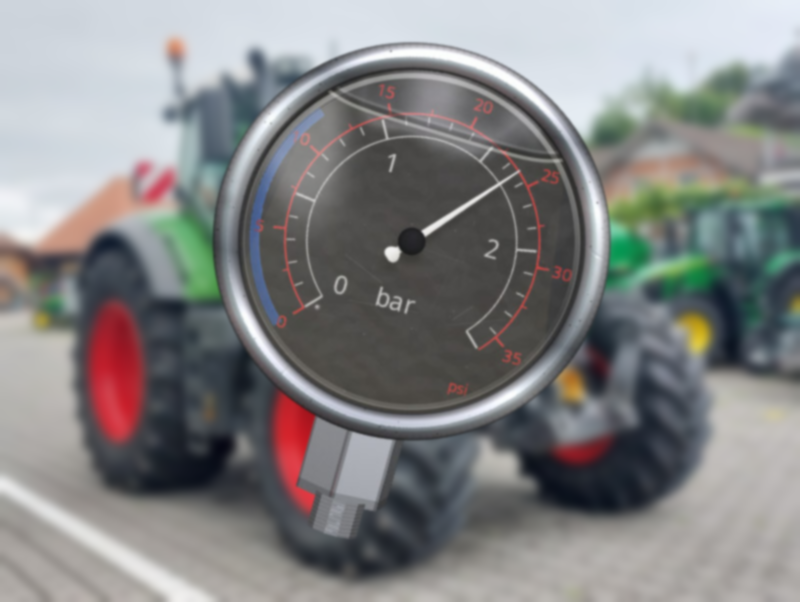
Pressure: bar 1.65
